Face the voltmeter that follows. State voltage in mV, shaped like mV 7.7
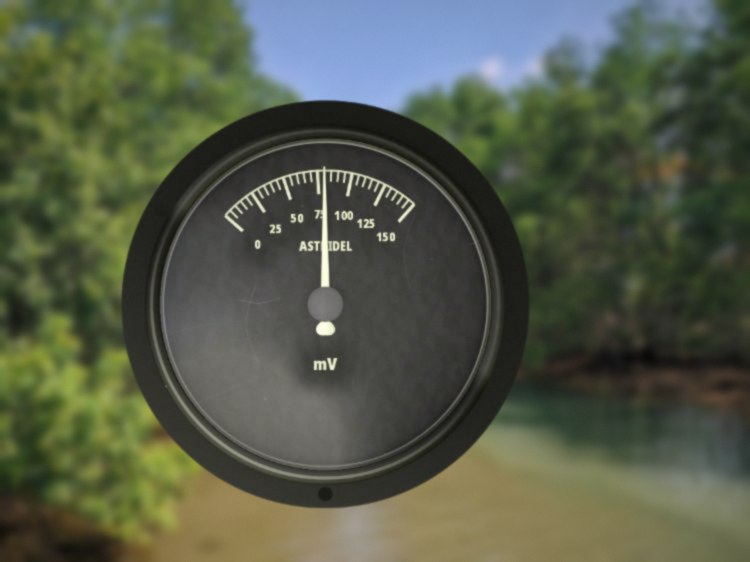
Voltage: mV 80
